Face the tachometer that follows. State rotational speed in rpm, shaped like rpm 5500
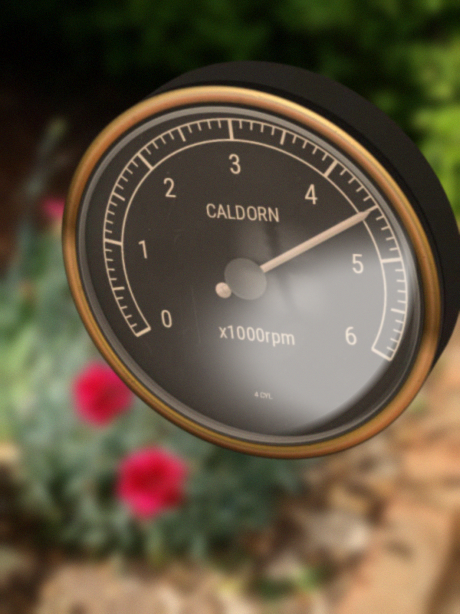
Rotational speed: rpm 4500
